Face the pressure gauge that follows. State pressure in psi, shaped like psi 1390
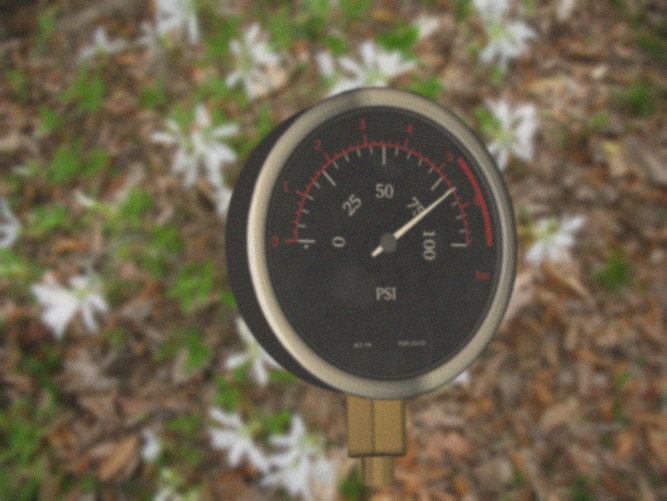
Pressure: psi 80
